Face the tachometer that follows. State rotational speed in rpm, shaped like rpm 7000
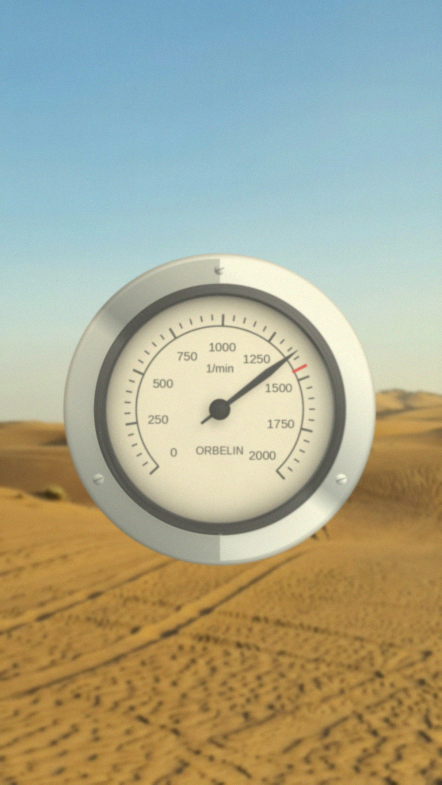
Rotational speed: rpm 1375
